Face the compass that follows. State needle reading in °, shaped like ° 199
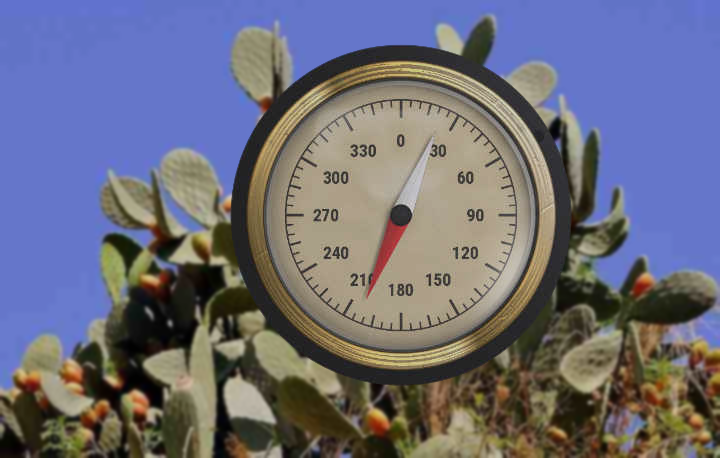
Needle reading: ° 202.5
